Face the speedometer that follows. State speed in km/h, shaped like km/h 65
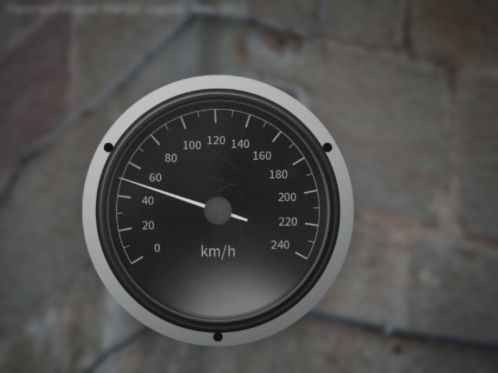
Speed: km/h 50
